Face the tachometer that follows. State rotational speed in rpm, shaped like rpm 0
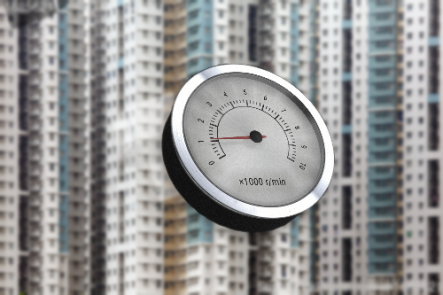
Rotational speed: rpm 1000
